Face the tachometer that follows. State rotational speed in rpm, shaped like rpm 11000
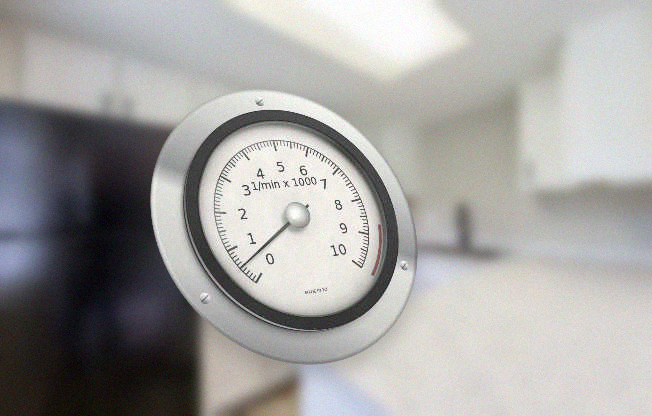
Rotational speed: rpm 500
